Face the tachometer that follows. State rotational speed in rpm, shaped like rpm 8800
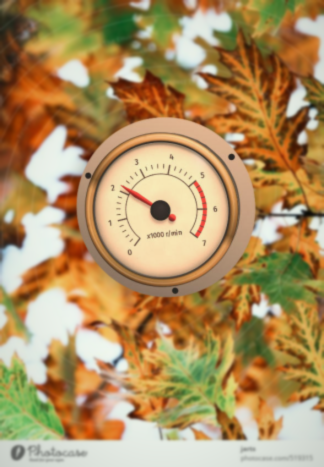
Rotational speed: rpm 2200
